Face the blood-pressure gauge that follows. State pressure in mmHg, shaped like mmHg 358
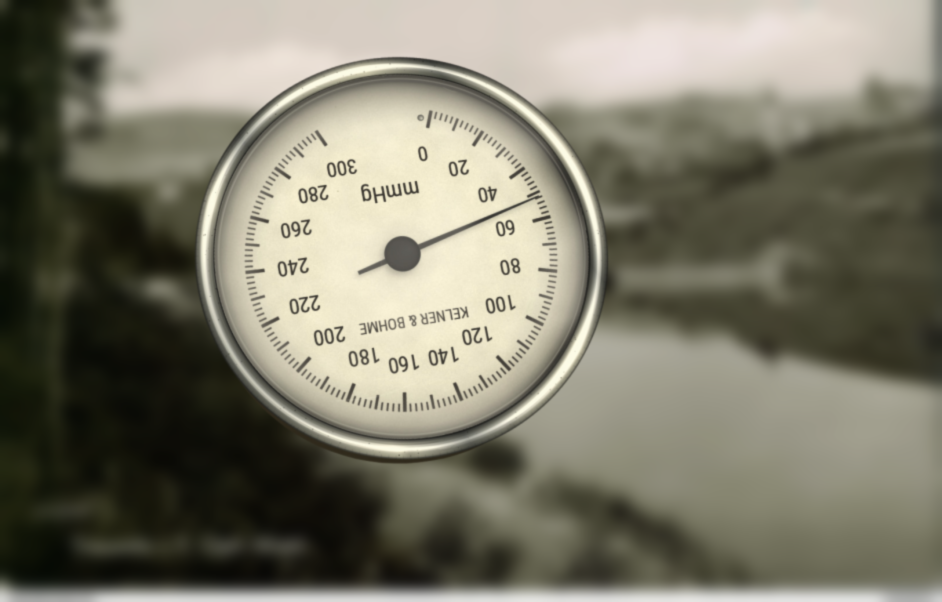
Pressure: mmHg 52
